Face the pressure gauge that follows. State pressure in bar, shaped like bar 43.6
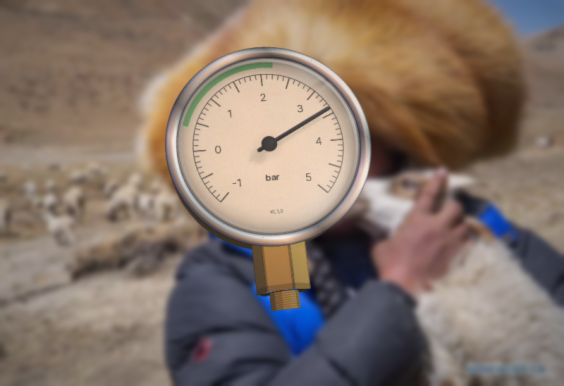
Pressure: bar 3.4
